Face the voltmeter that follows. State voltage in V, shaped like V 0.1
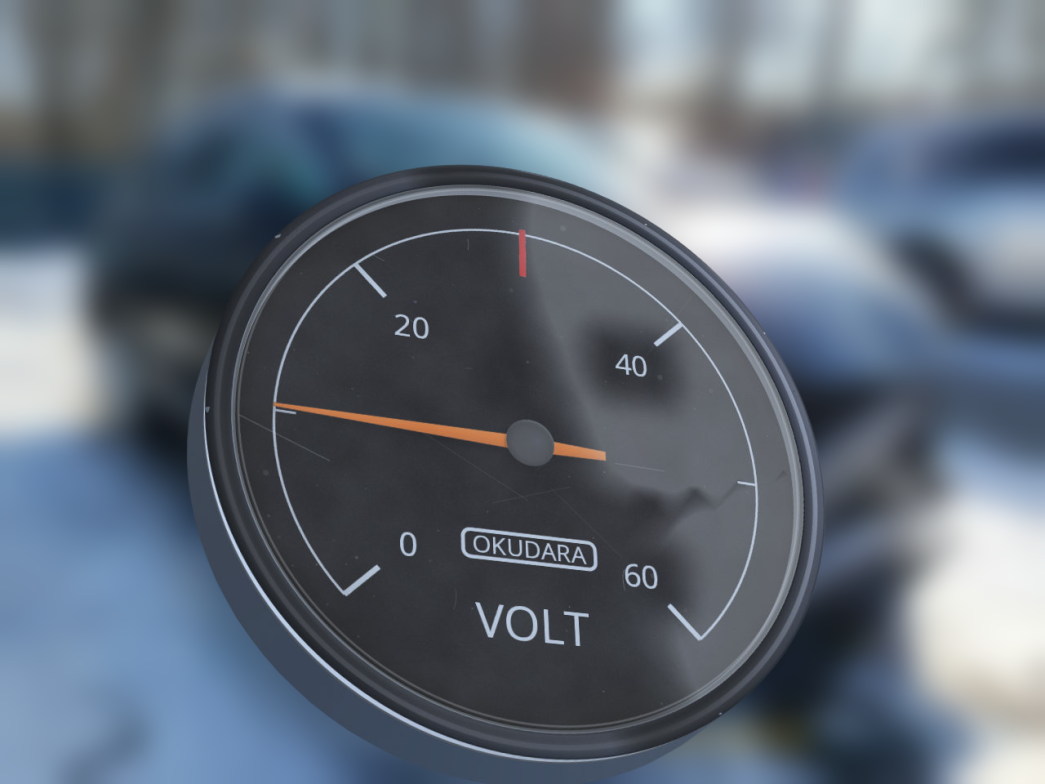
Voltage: V 10
